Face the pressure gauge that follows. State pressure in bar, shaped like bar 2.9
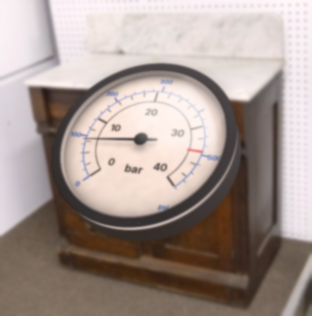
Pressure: bar 6
